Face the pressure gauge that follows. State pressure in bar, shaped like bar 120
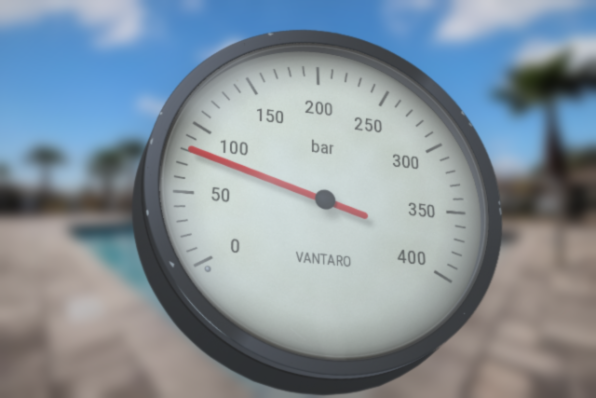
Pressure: bar 80
